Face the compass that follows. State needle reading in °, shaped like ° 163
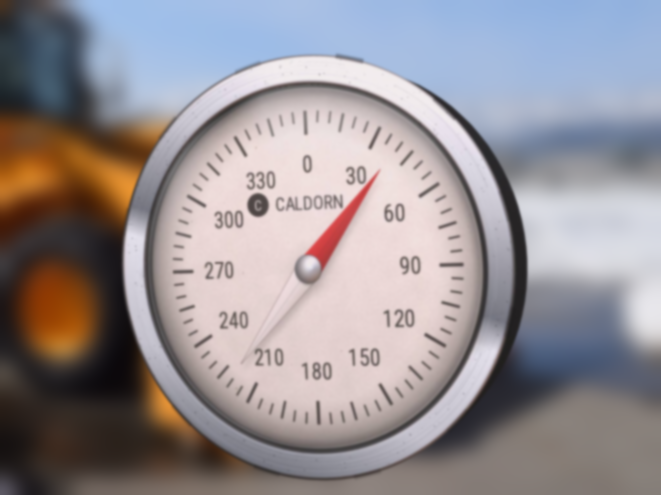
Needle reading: ° 40
